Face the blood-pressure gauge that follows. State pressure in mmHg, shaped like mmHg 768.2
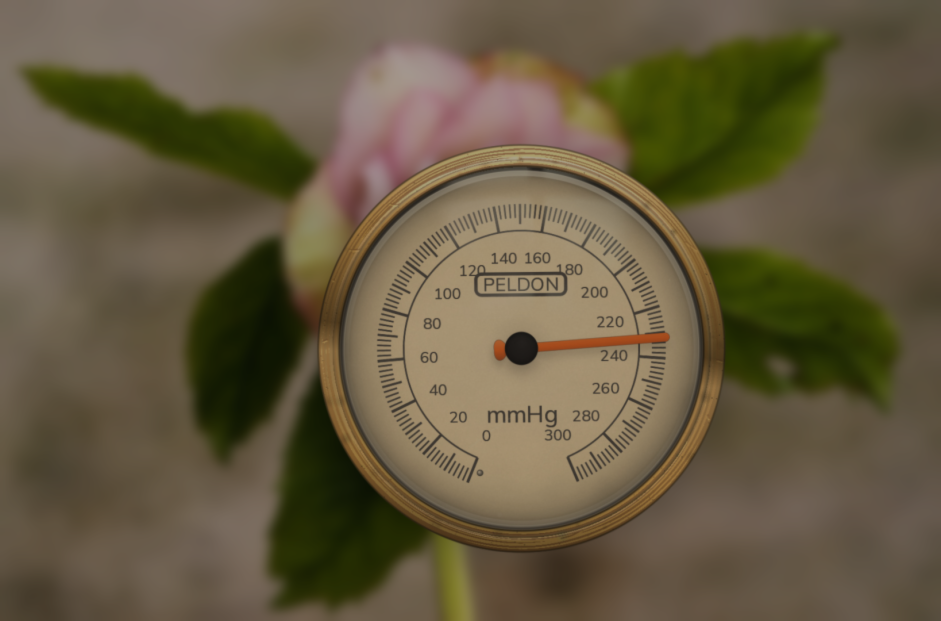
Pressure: mmHg 232
